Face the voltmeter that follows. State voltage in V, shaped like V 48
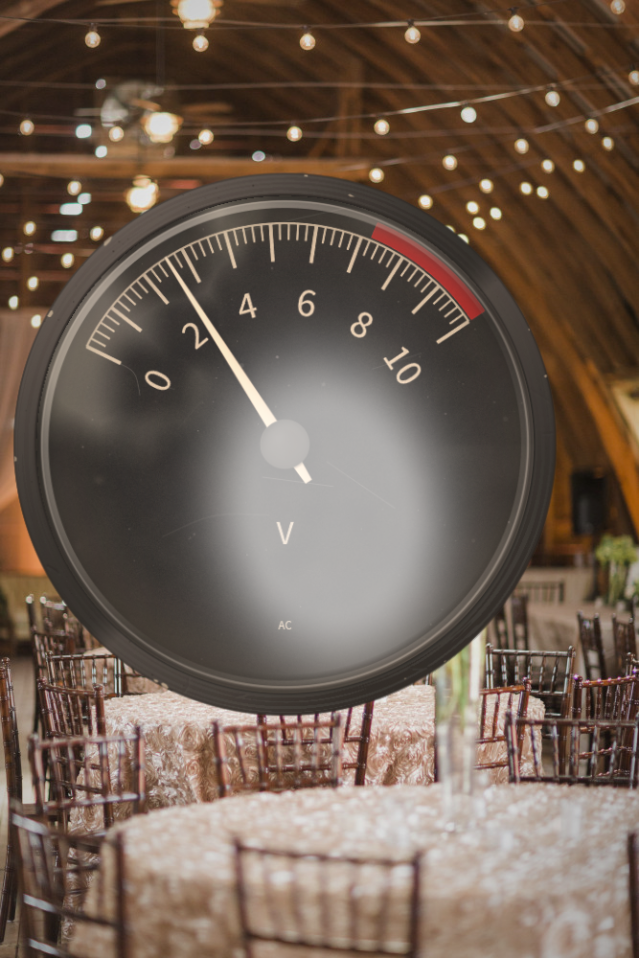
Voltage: V 2.6
